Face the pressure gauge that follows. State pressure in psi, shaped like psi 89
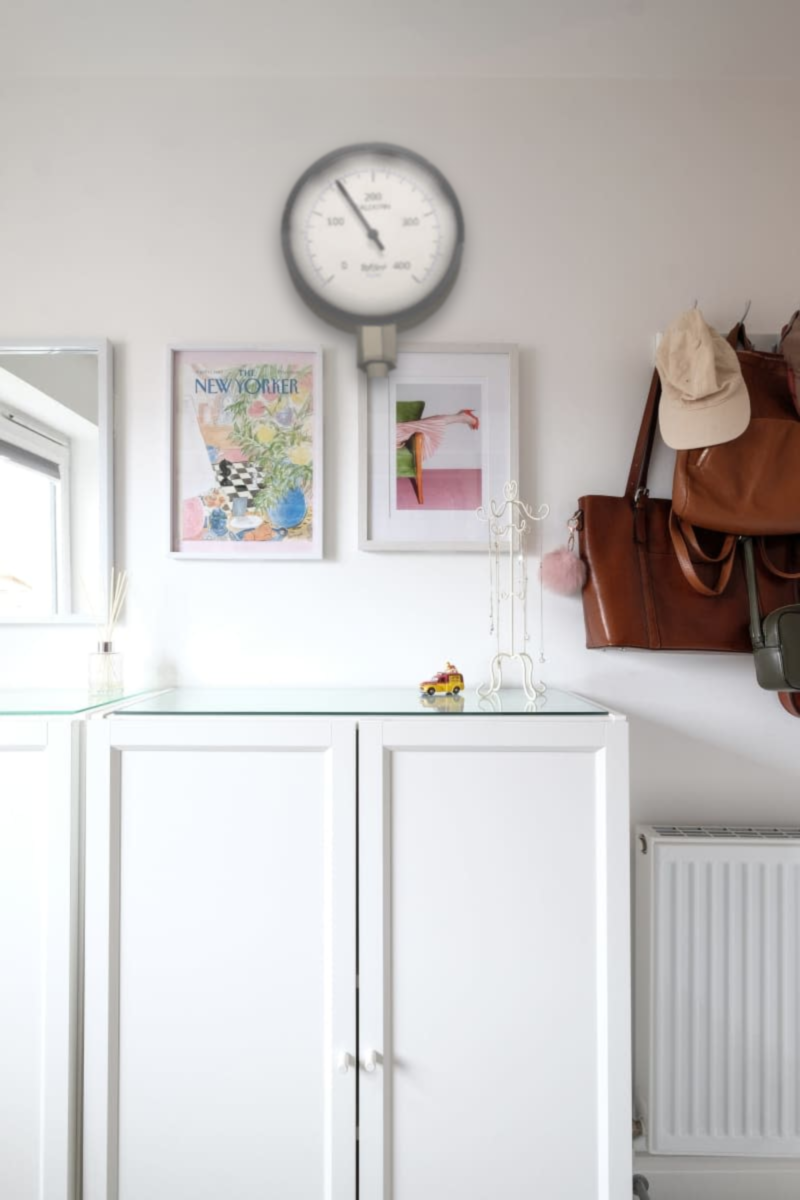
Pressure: psi 150
